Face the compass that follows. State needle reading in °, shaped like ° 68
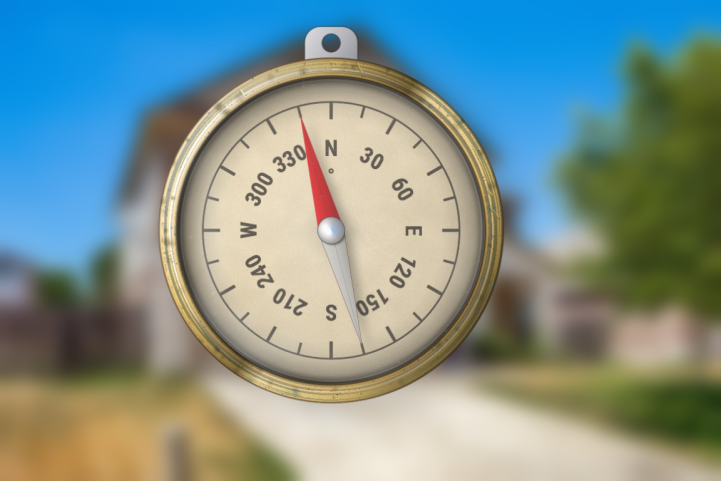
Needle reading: ° 345
